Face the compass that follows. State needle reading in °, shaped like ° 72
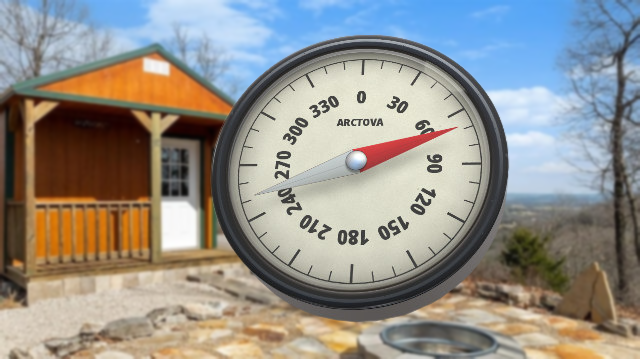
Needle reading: ° 70
